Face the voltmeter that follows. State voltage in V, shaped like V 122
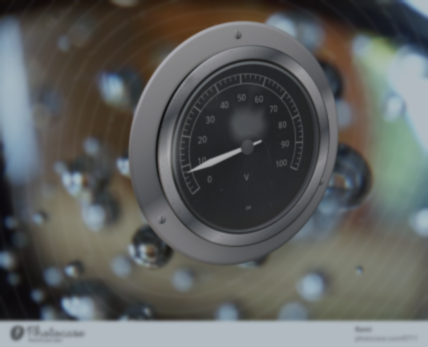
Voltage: V 8
